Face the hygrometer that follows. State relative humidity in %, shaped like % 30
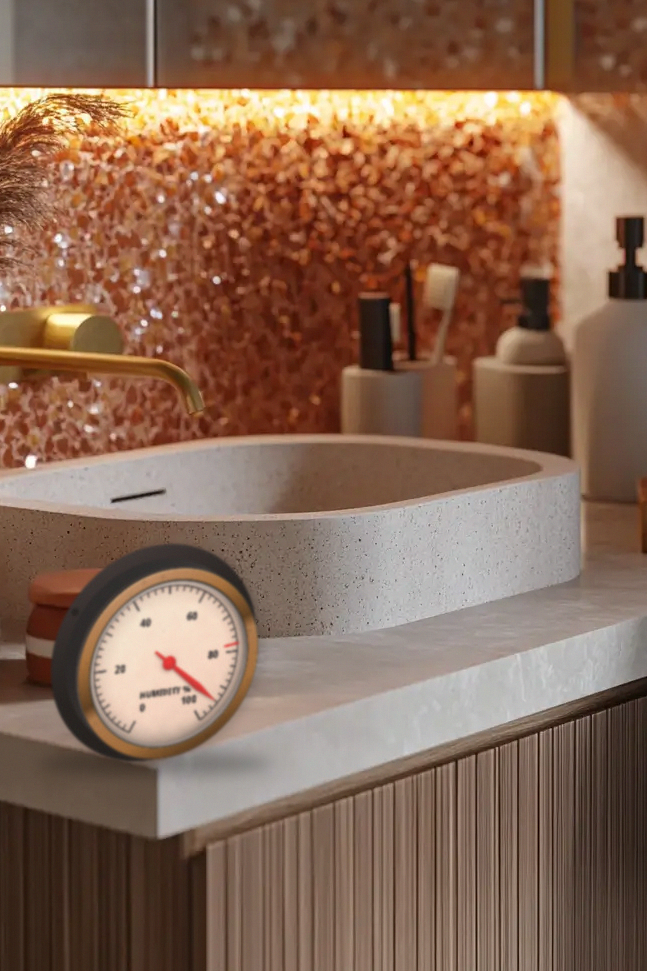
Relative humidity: % 94
